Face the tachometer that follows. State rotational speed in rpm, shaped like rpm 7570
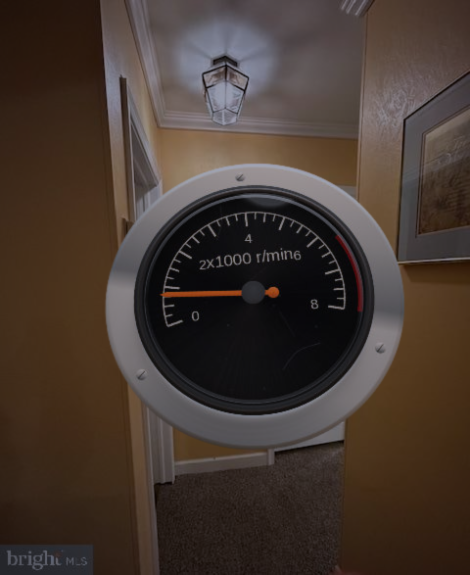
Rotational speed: rpm 750
